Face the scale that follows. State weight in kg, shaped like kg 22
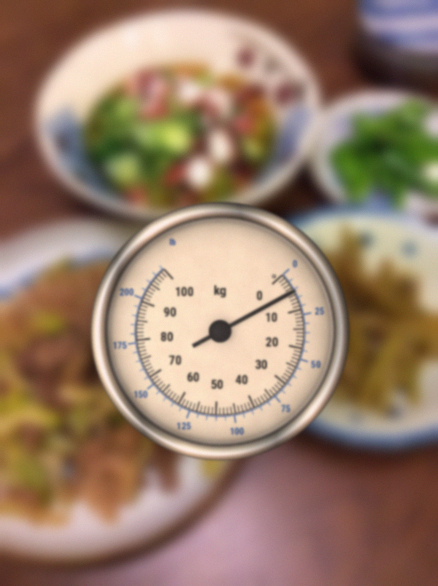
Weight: kg 5
